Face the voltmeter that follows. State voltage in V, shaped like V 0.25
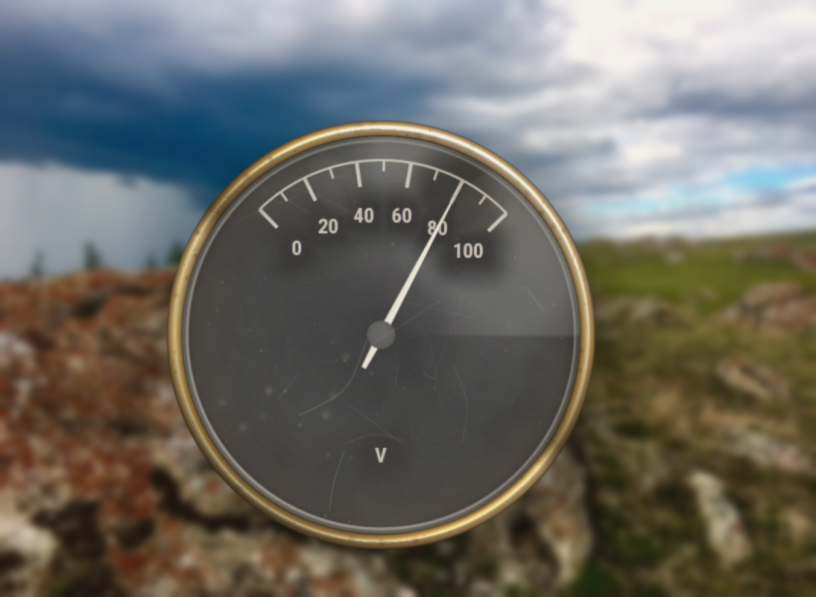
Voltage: V 80
